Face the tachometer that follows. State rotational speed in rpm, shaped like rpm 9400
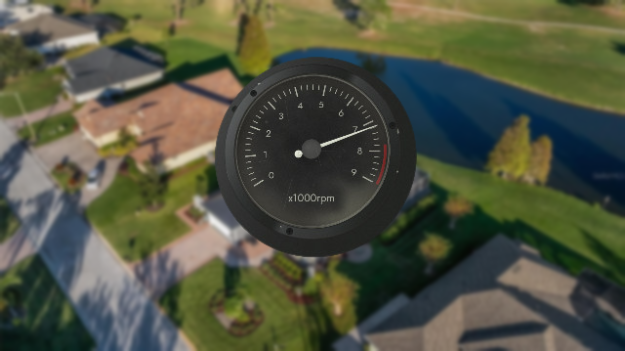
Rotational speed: rpm 7200
